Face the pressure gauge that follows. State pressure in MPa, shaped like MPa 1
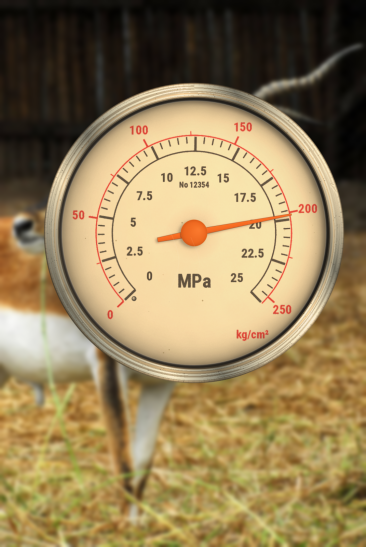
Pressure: MPa 19.75
